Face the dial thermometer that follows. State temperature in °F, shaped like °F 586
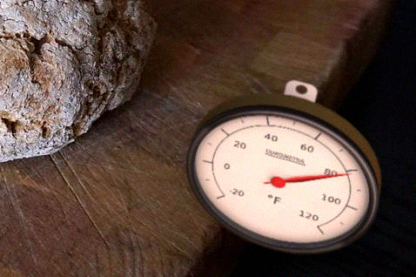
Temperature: °F 80
